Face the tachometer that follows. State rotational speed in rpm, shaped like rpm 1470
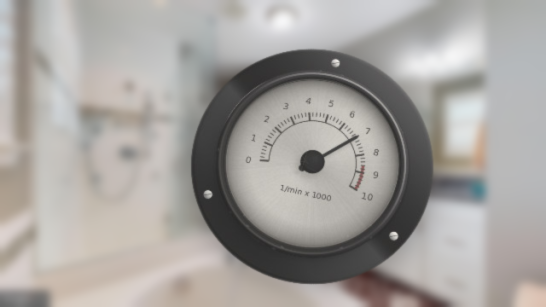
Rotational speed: rpm 7000
